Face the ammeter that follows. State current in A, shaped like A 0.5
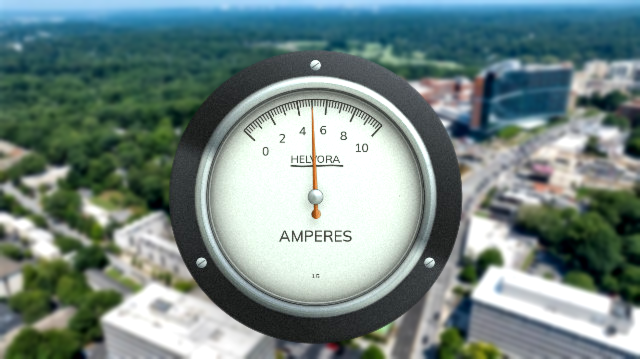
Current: A 5
